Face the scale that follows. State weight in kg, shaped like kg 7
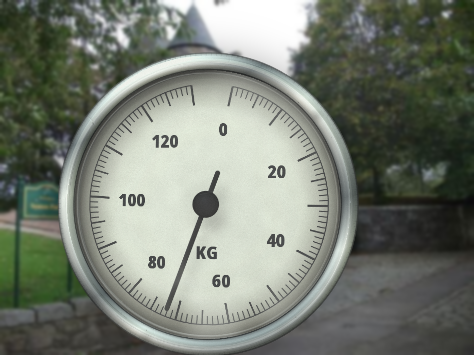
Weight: kg 72
